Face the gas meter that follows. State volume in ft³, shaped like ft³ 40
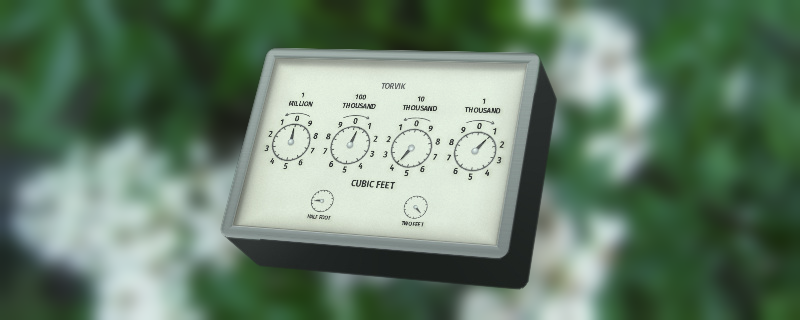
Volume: ft³ 4100
